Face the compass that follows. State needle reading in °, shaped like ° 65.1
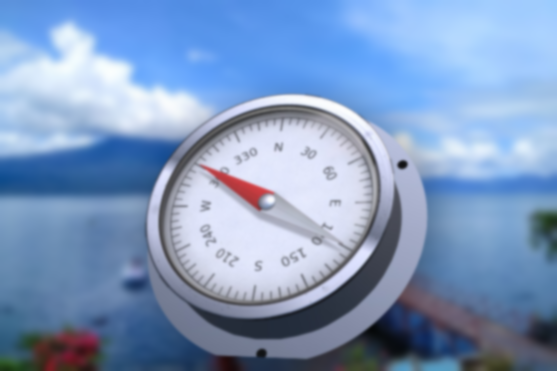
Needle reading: ° 300
